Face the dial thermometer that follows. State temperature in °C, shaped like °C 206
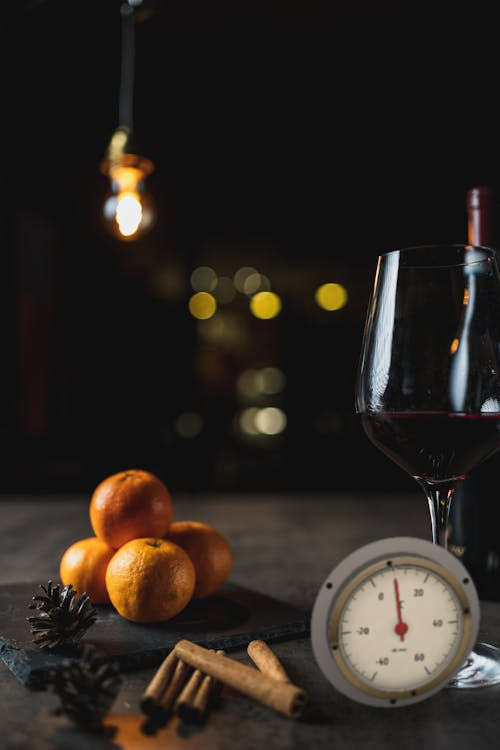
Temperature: °C 8
